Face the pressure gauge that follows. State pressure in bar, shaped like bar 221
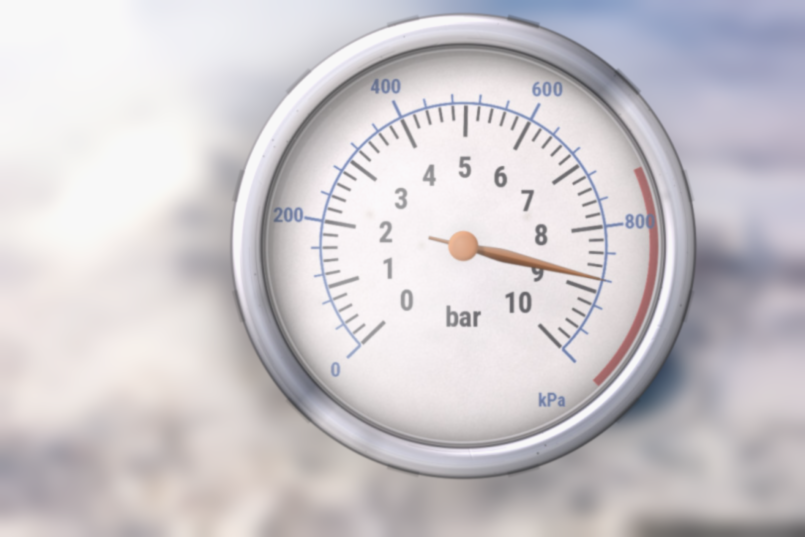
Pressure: bar 8.8
